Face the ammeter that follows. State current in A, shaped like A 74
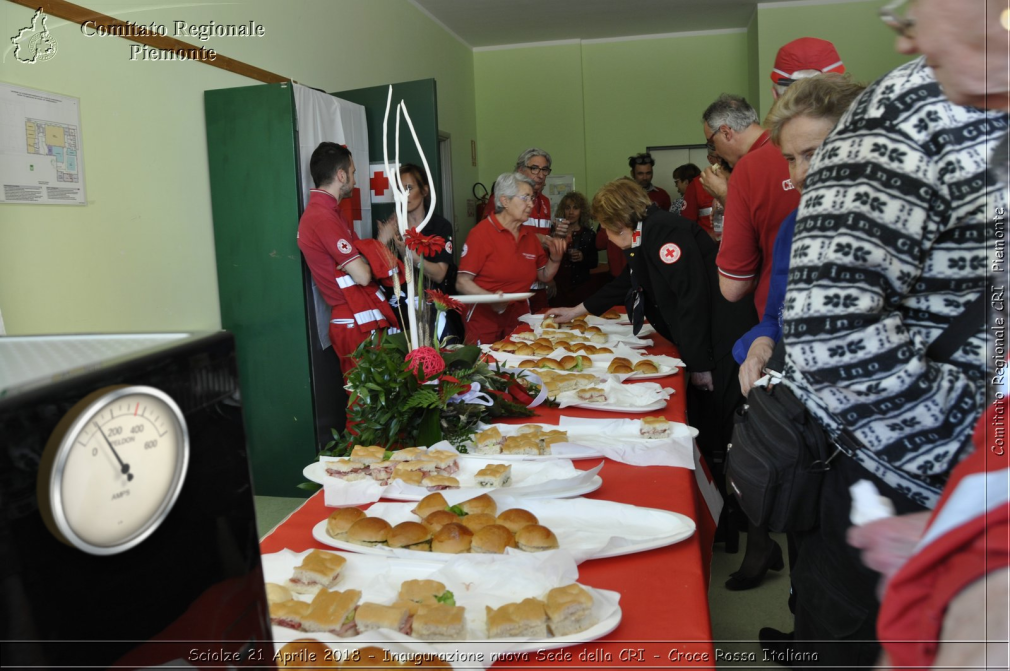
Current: A 100
